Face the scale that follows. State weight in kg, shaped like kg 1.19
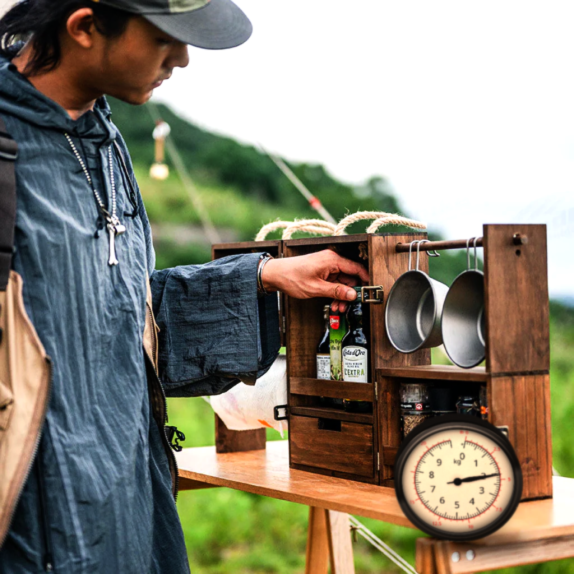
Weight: kg 2
